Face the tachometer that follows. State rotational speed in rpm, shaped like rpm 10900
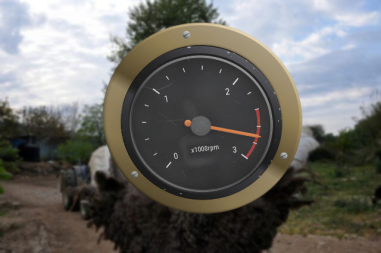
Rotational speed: rpm 2700
